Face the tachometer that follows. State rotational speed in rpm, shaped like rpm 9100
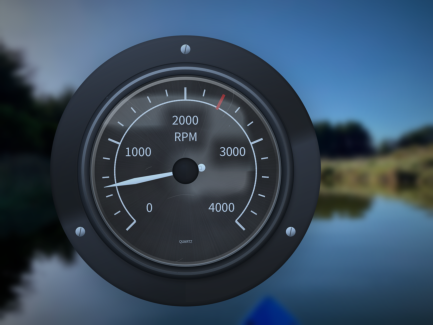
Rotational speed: rpm 500
